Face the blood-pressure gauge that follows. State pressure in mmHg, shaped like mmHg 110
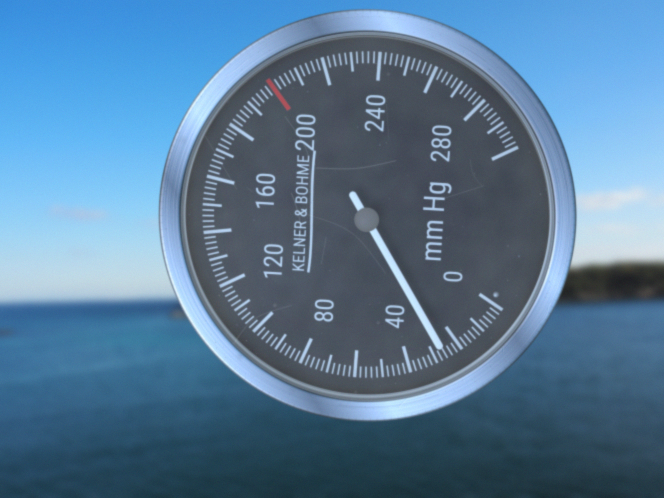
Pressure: mmHg 26
